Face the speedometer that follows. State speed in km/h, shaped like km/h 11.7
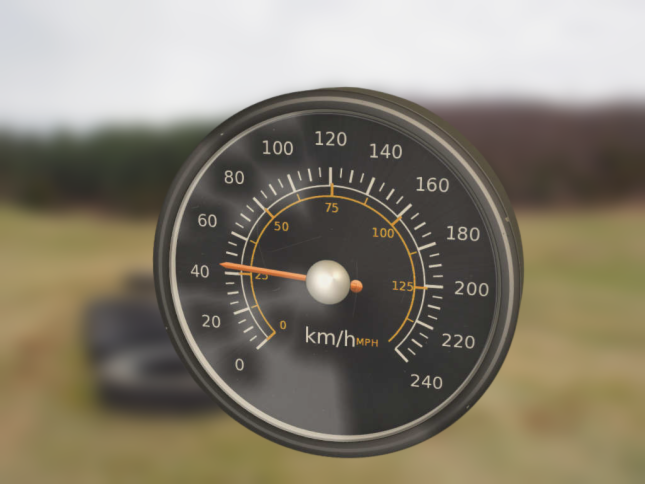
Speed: km/h 45
